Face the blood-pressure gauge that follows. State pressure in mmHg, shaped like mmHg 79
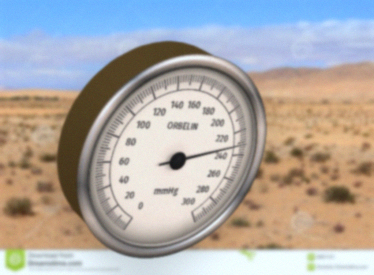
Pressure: mmHg 230
